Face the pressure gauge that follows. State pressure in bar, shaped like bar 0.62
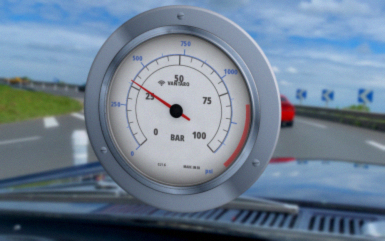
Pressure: bar 27.5
